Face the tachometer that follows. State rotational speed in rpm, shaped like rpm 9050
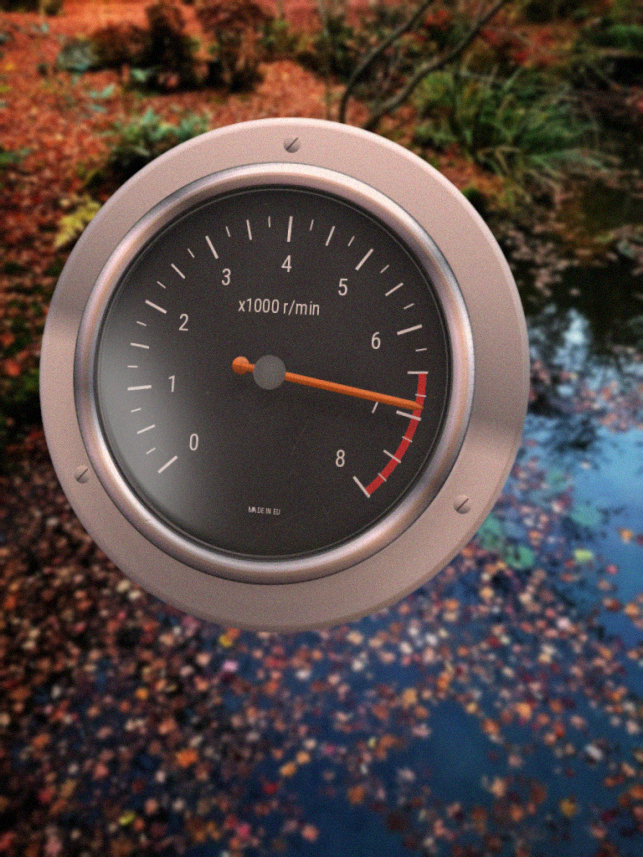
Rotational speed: rpm 6875
